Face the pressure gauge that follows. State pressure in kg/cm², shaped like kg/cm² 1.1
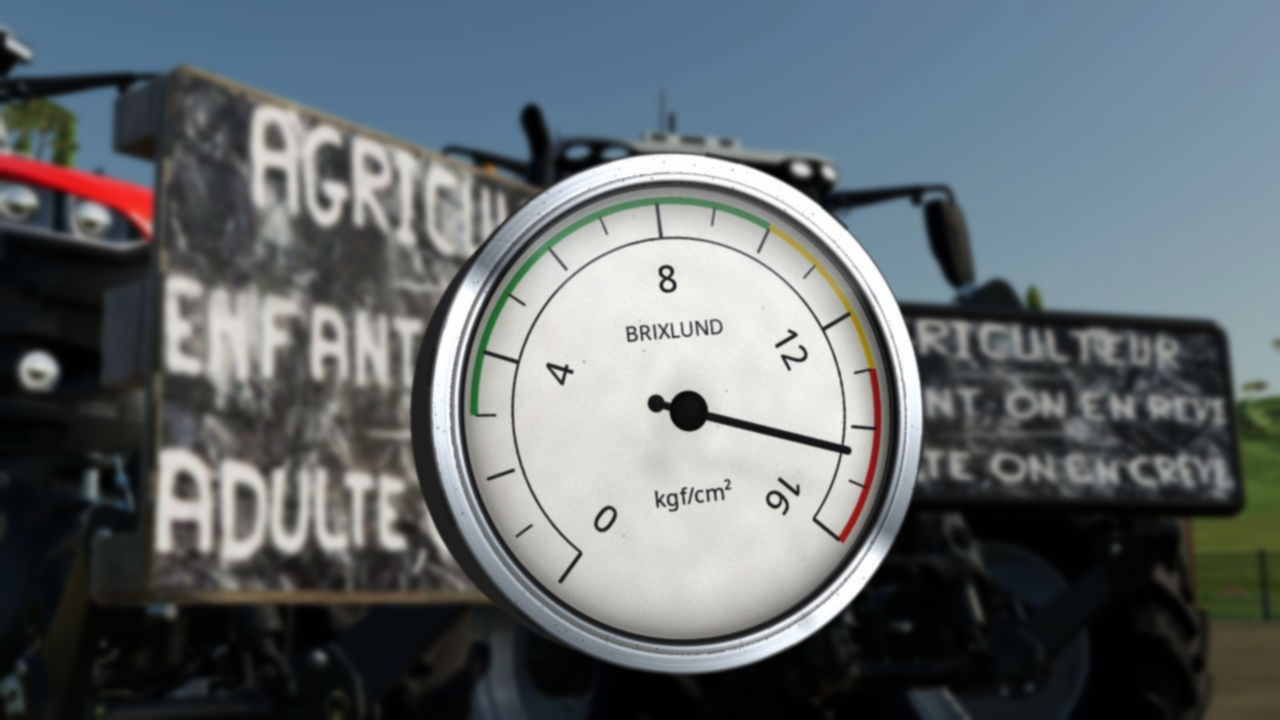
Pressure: kg/cm² 14.5
